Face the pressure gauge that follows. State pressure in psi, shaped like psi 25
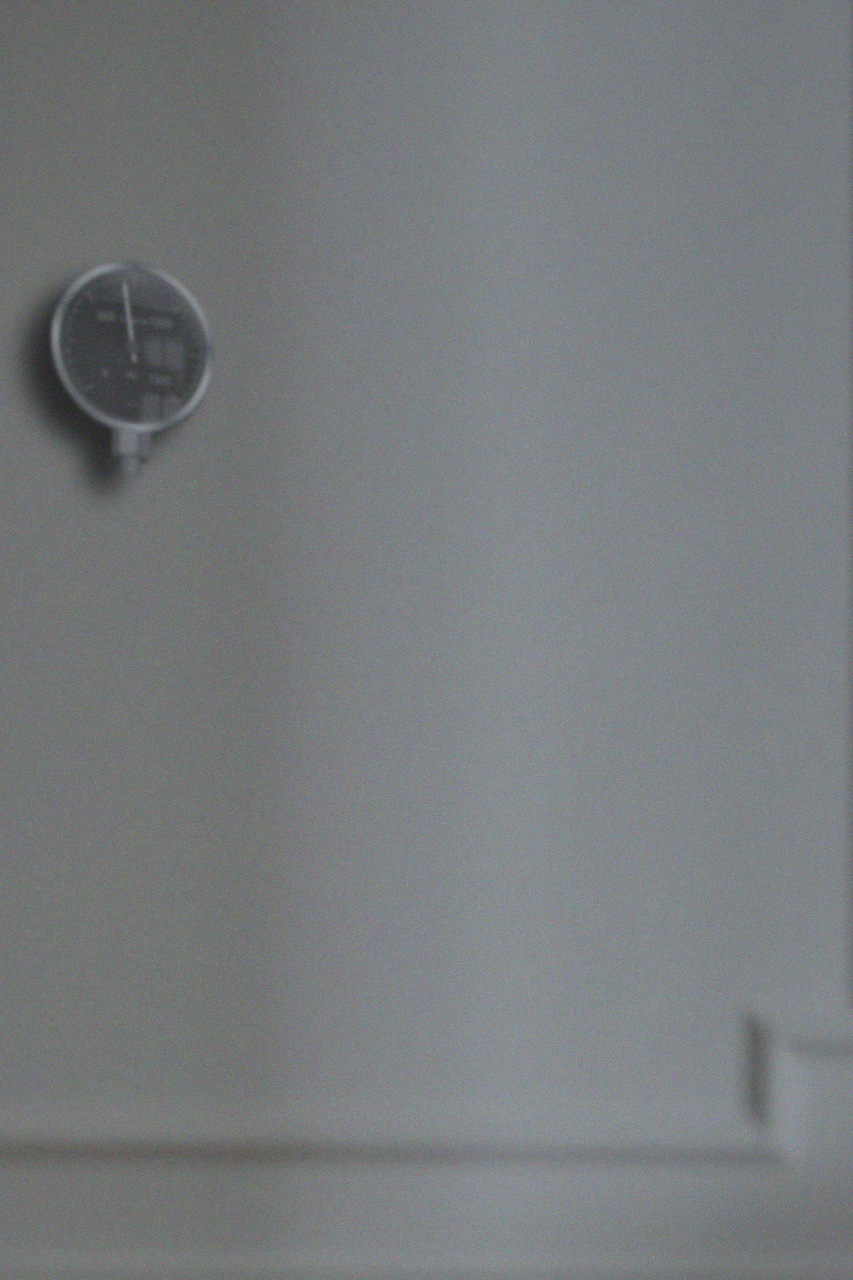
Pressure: psi 700
